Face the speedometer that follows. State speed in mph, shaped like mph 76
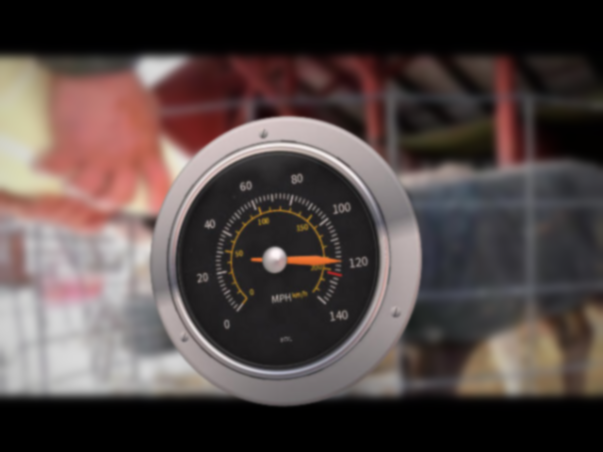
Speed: mph 120
